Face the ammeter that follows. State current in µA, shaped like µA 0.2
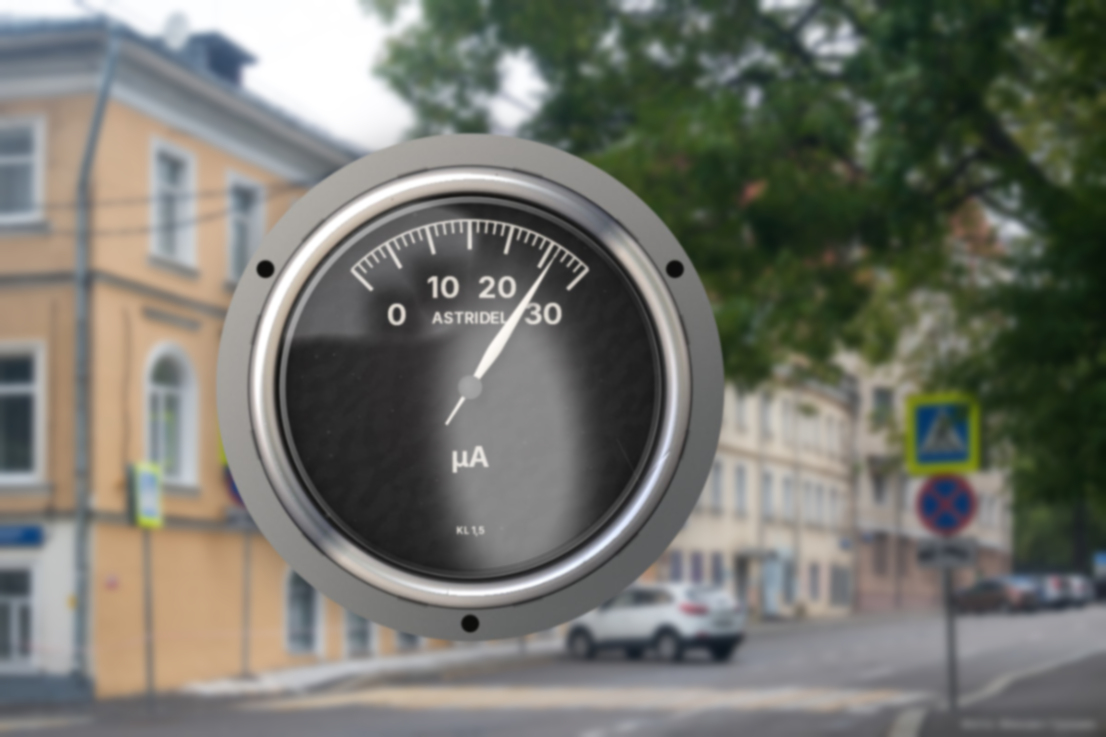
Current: µA 26
